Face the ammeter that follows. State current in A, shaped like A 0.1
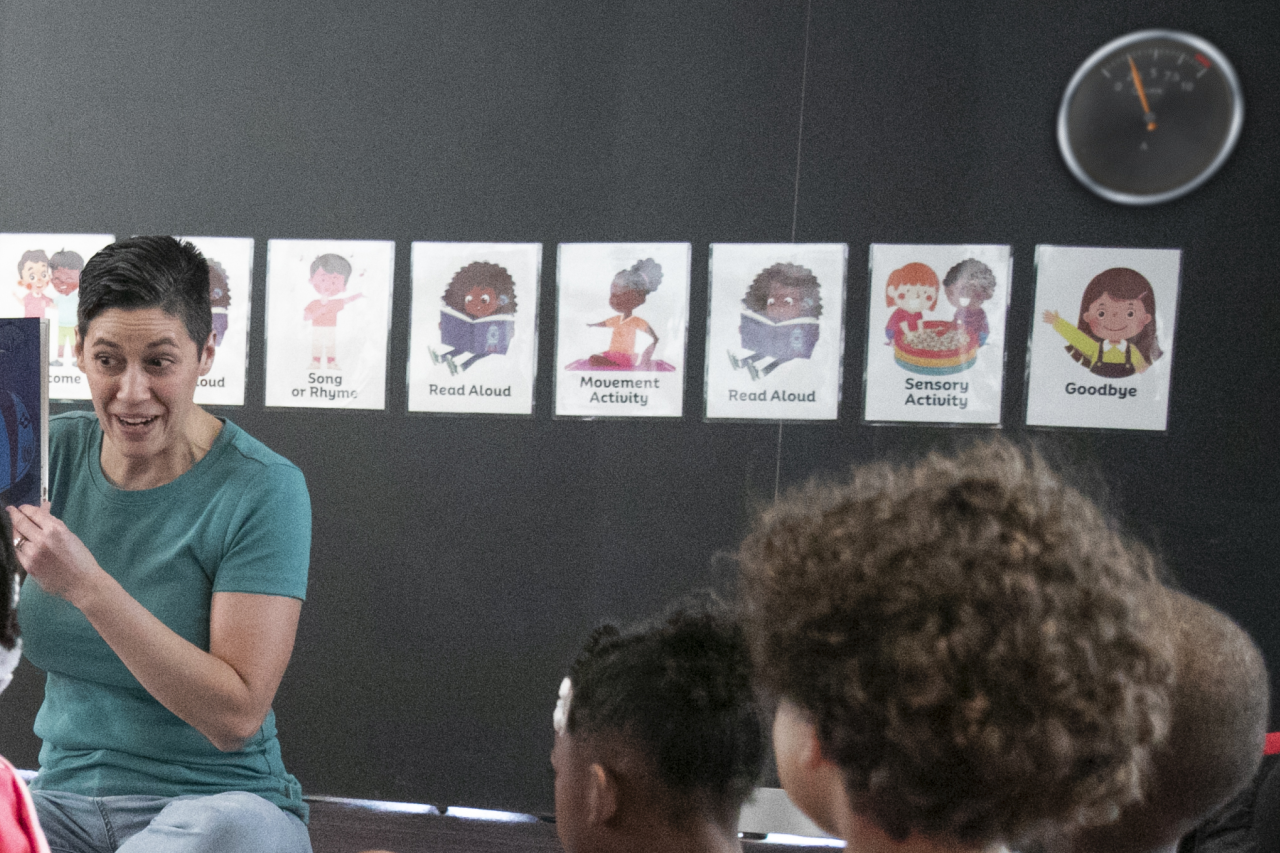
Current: A 2.5
